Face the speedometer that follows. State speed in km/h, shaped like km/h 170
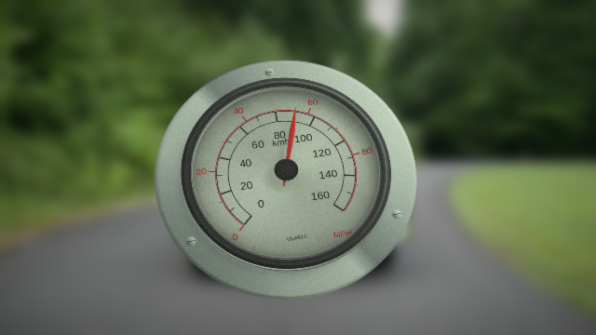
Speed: km/h 90
